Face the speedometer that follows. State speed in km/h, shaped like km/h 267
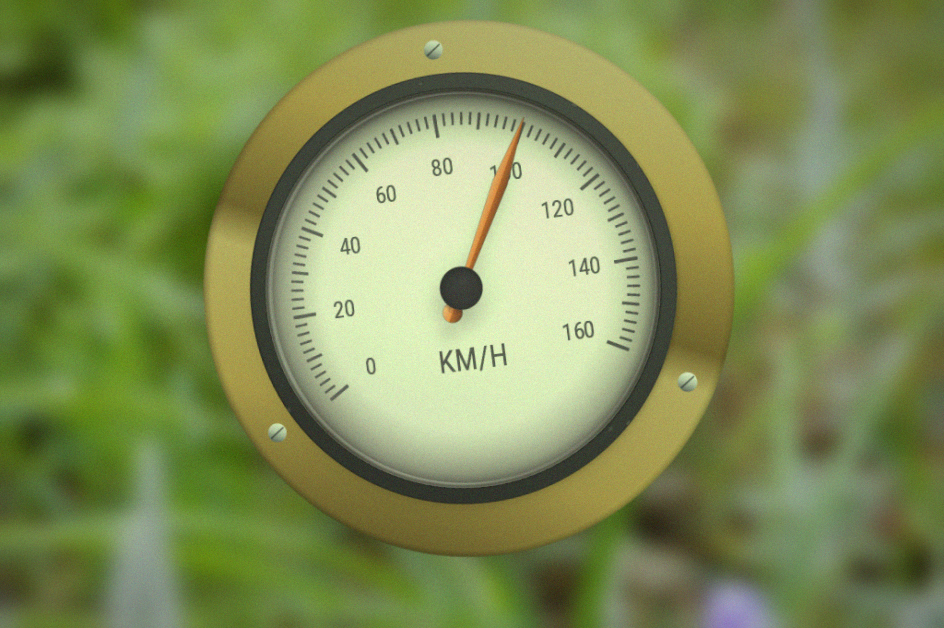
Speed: km/h 100
